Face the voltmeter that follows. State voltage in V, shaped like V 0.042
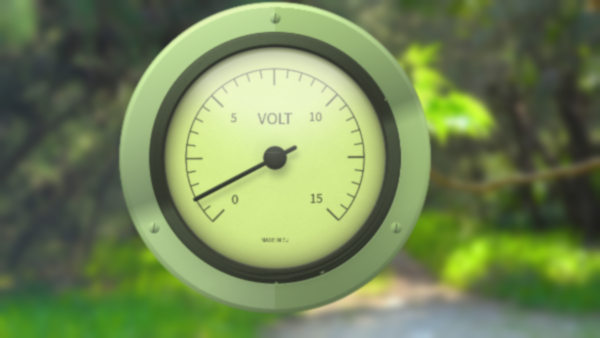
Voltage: V 1
